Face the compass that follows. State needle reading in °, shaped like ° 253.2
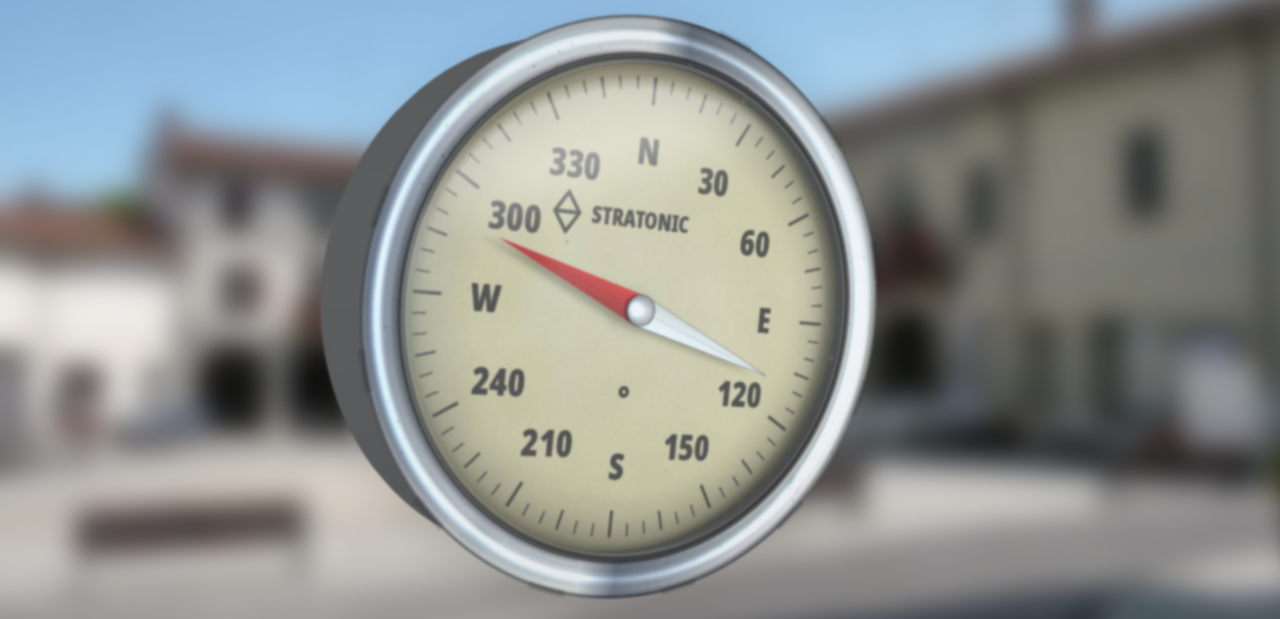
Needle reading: ° 290
